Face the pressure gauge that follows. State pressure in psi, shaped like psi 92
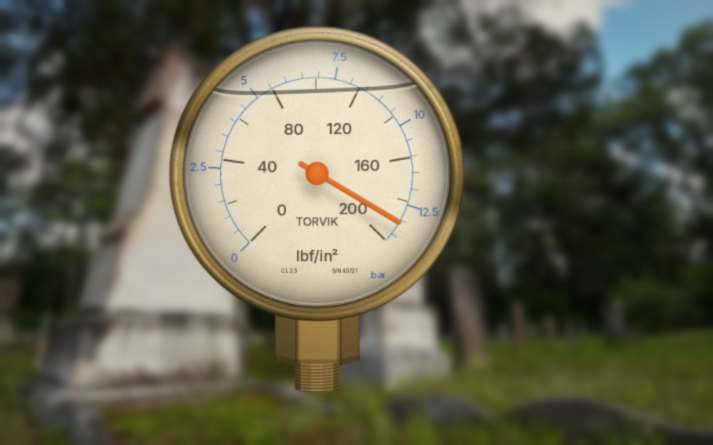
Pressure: psi 190
